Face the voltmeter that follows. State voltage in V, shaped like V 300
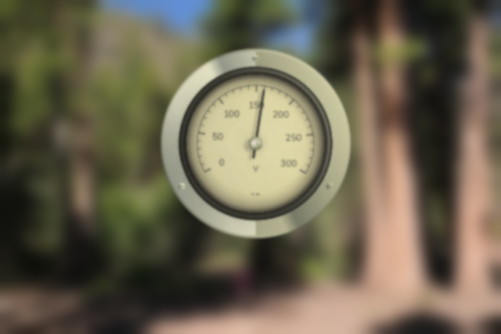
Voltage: V 160
